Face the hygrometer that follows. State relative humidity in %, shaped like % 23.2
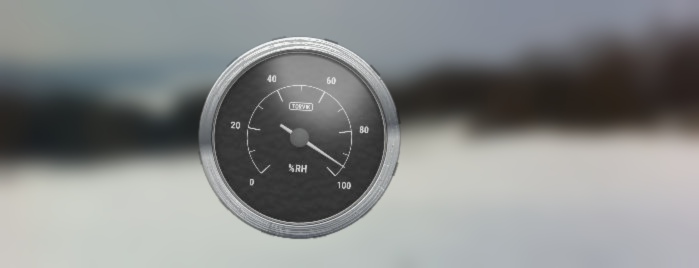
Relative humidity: % 95
